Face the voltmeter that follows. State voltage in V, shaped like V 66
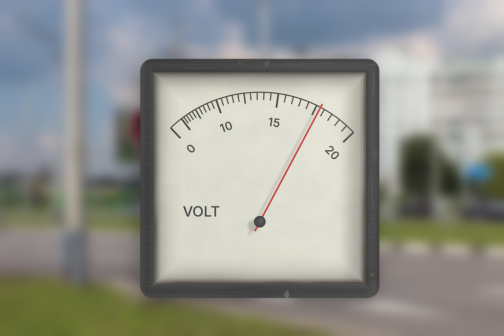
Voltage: V 17.75
